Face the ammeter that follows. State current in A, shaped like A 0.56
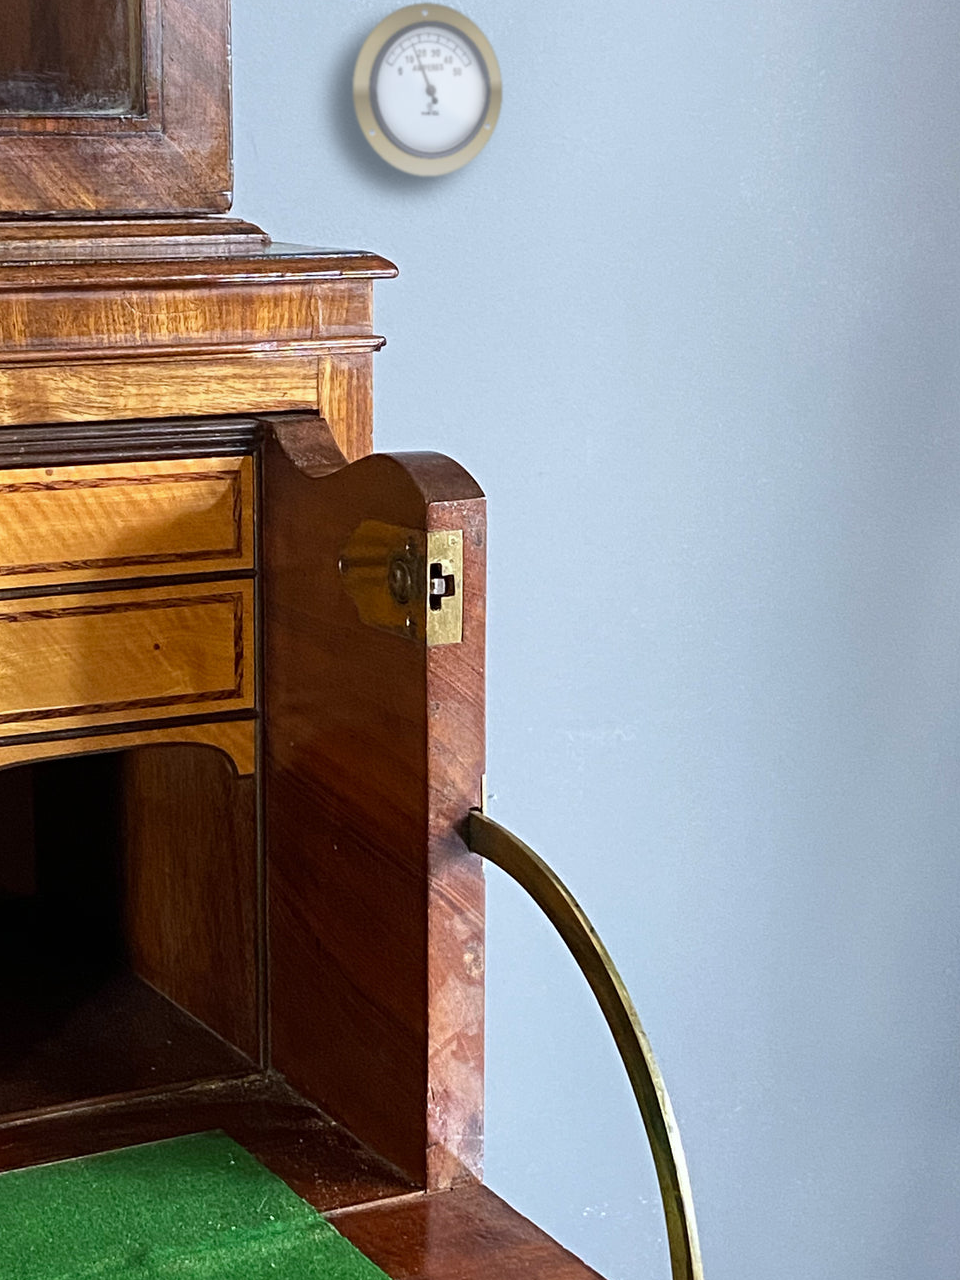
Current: A 15
